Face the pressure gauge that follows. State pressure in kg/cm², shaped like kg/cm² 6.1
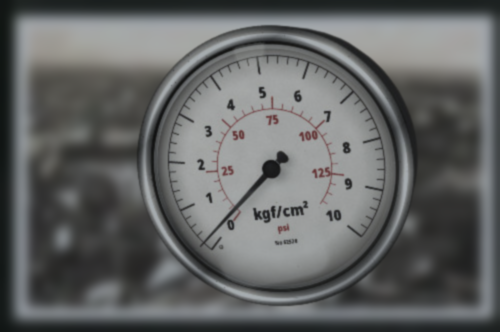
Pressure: kg/cm² 0.2
